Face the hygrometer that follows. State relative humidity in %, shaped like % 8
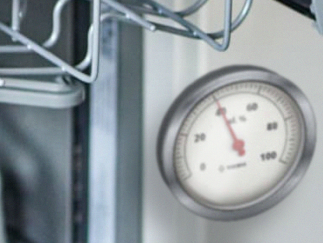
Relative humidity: % 40
